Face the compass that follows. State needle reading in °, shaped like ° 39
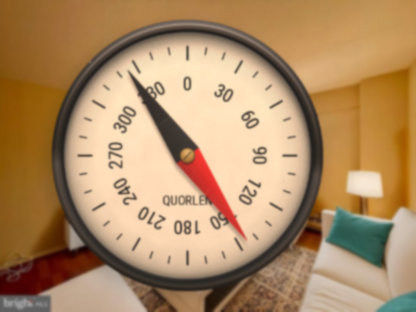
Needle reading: ° 145
